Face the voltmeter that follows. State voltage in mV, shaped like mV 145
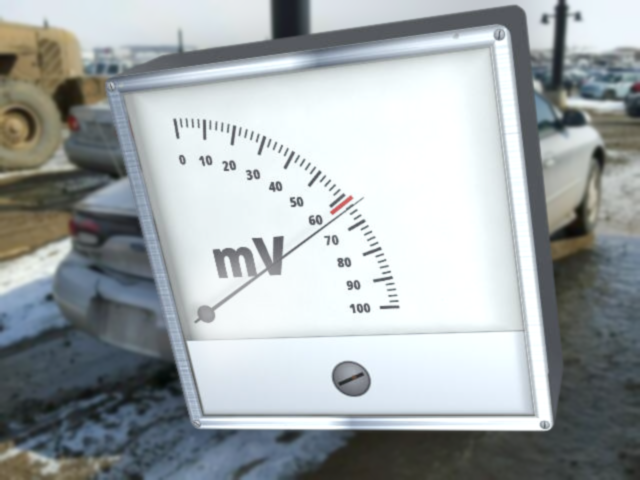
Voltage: mV 64
